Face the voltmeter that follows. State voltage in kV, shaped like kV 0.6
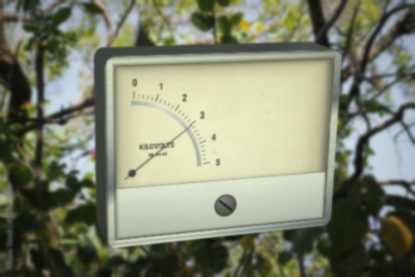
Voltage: kV 3
